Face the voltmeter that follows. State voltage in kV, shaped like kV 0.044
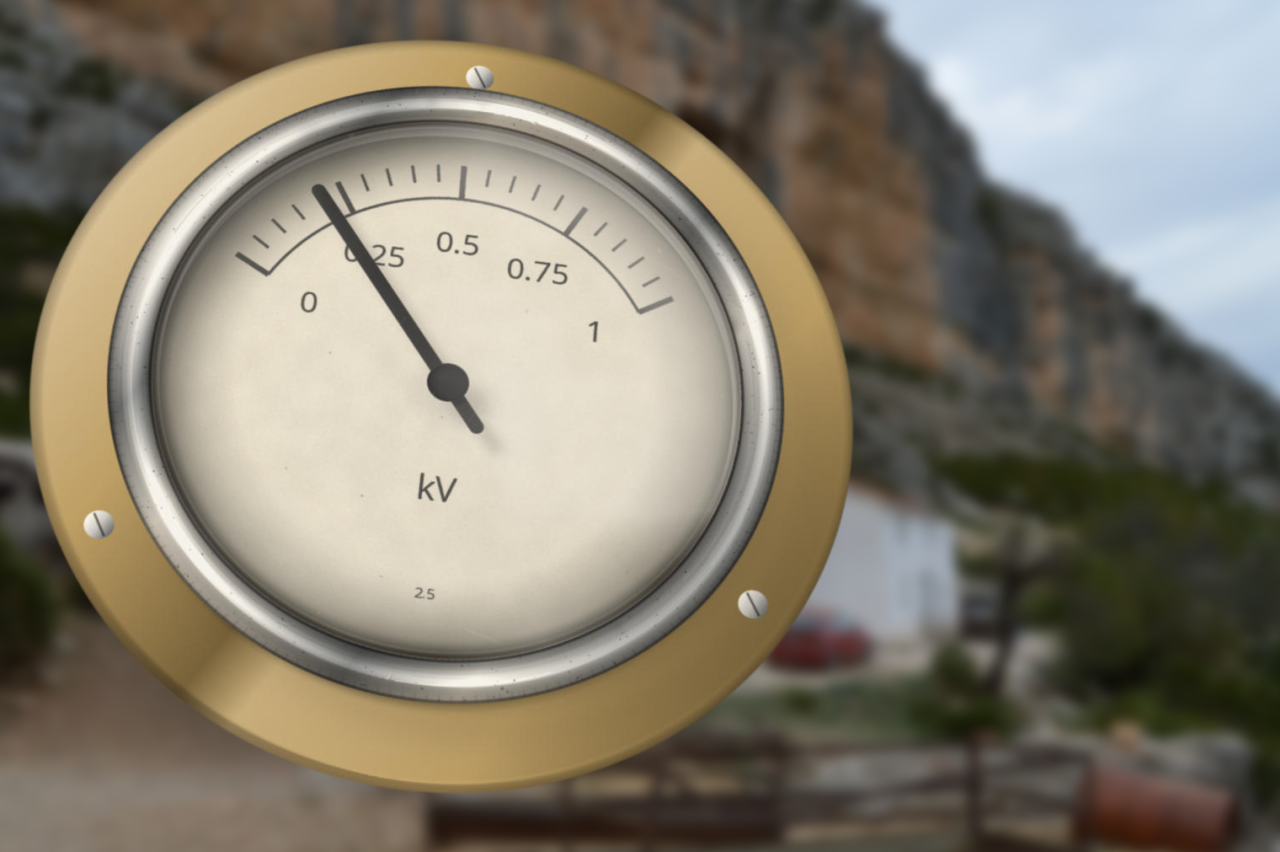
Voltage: kV 0.2
